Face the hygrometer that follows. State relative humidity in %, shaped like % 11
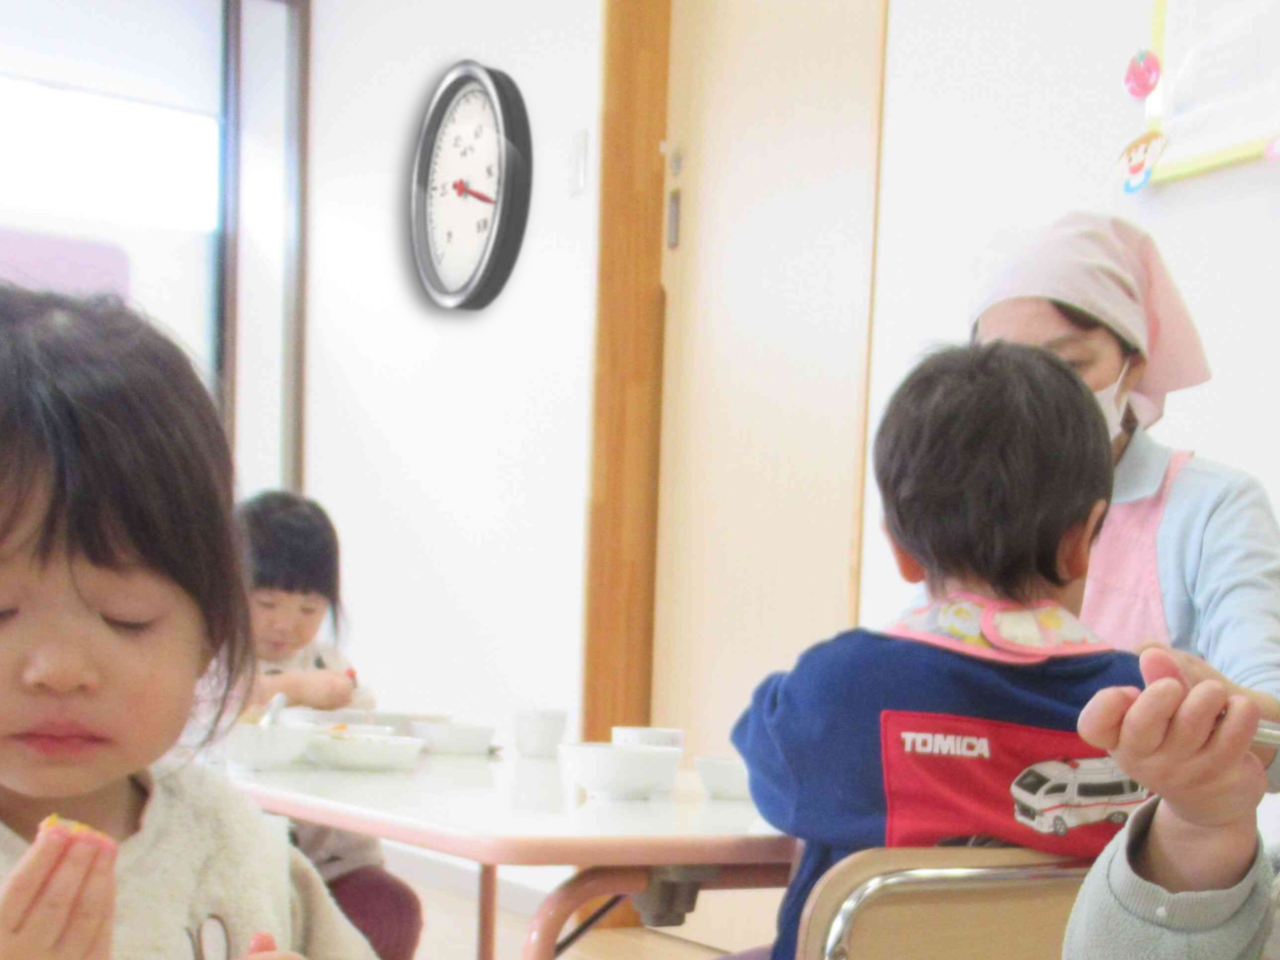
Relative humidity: % 90
